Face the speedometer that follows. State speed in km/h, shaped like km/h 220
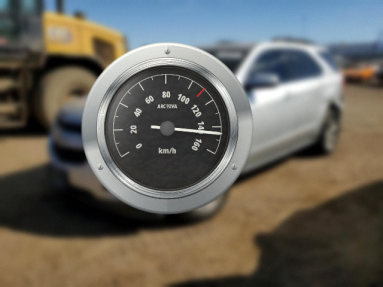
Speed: km/h 145
